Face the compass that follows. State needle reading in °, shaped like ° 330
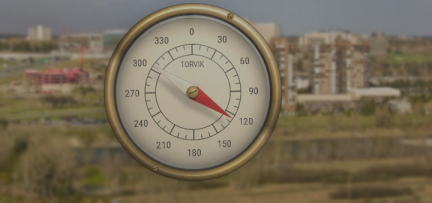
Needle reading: ° 125
